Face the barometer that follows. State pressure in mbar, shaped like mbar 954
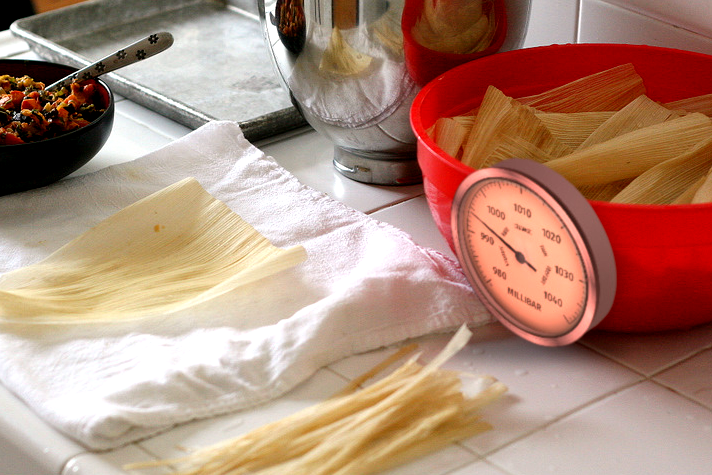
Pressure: mbar 995
